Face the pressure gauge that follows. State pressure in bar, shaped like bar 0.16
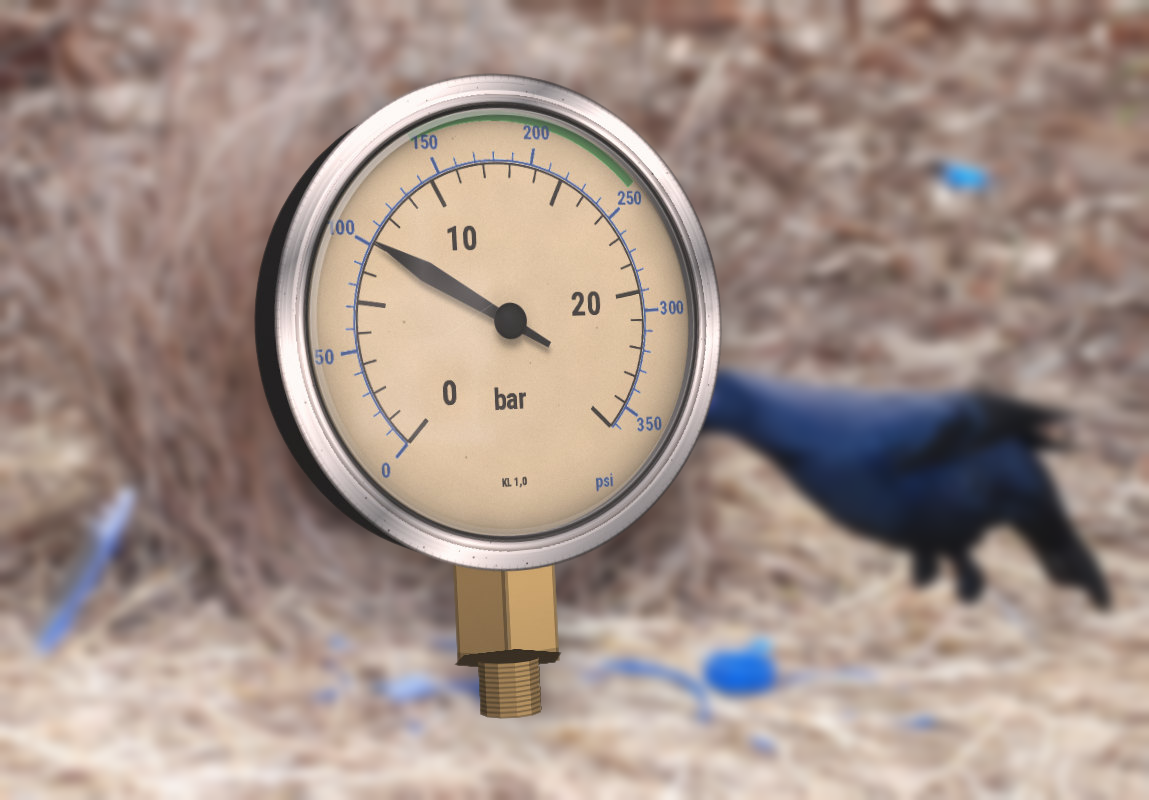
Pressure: bar 7
